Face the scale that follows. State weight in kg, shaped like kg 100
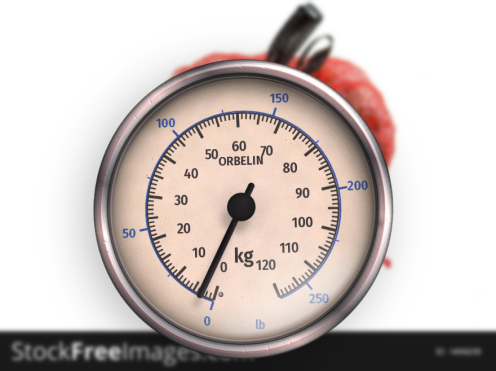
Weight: kg 3
